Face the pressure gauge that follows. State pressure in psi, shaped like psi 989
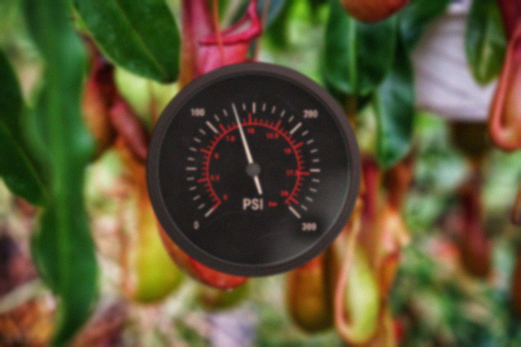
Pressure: psi 130
